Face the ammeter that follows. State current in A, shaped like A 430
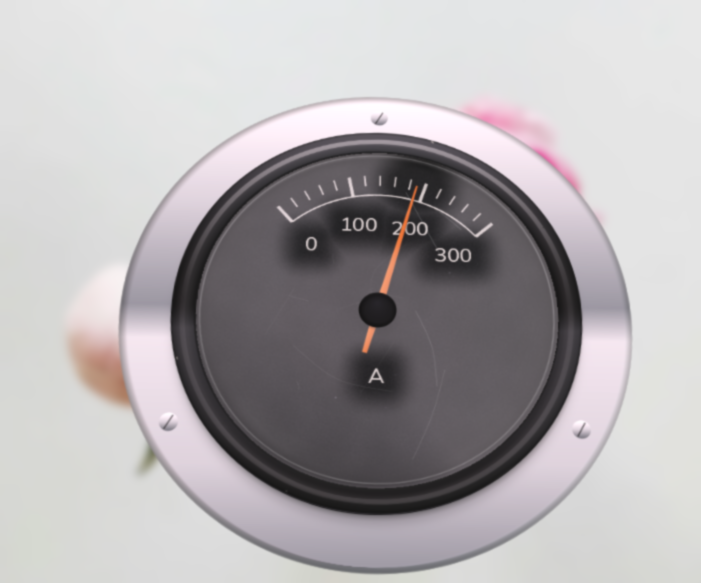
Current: A 190
